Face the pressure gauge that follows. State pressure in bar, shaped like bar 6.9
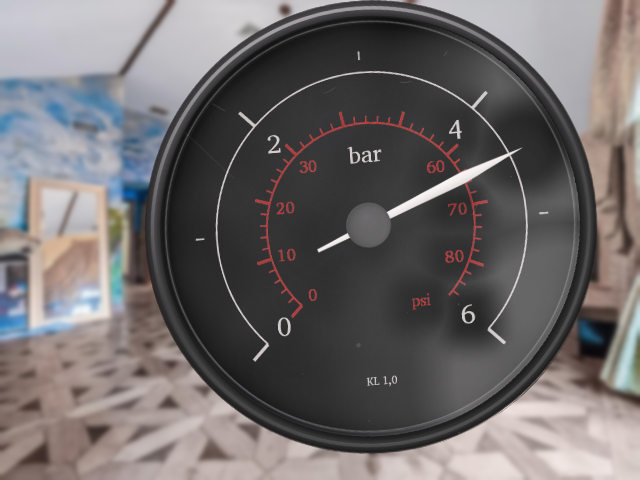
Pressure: bar 4.5
